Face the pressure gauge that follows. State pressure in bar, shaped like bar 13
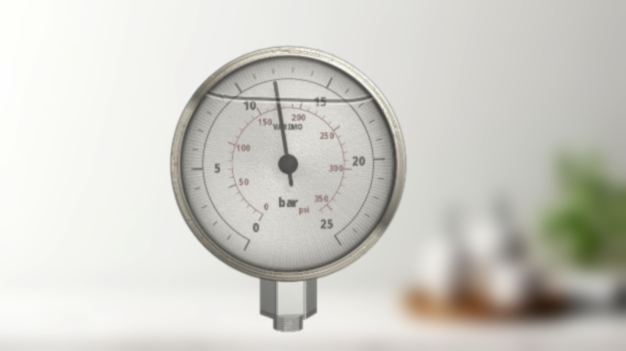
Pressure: bar 12
